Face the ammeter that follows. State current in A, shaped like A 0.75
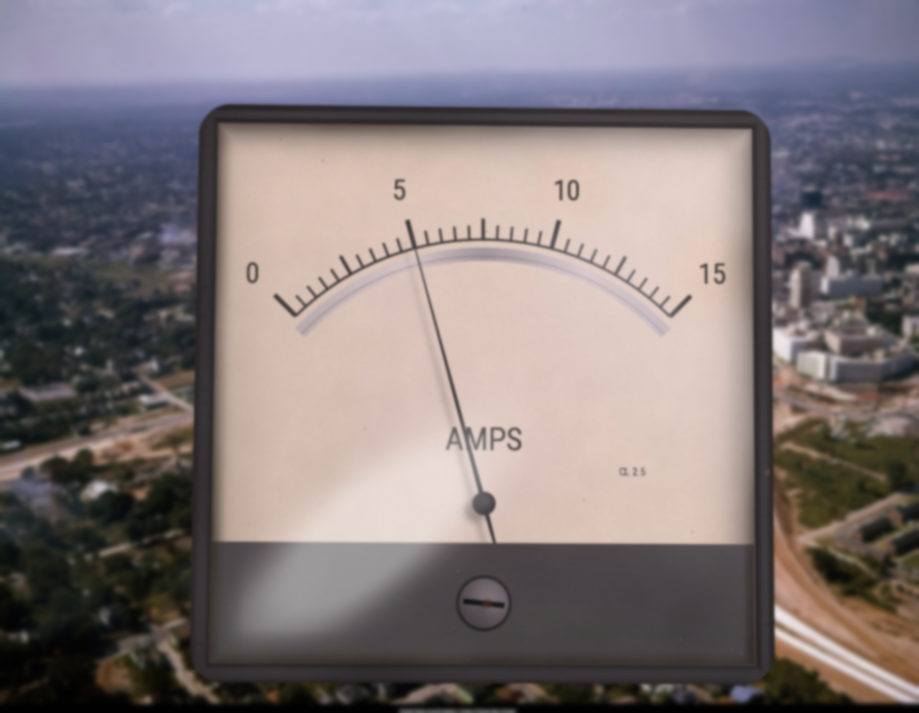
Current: A 5
